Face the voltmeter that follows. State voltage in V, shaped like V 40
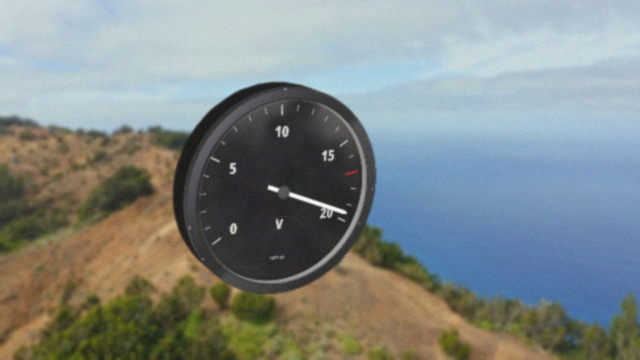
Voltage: V 19.5
